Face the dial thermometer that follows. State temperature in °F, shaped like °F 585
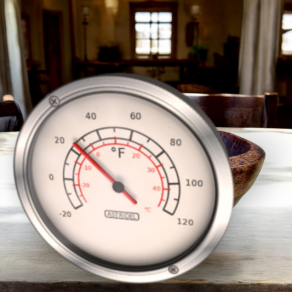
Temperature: °F 25
